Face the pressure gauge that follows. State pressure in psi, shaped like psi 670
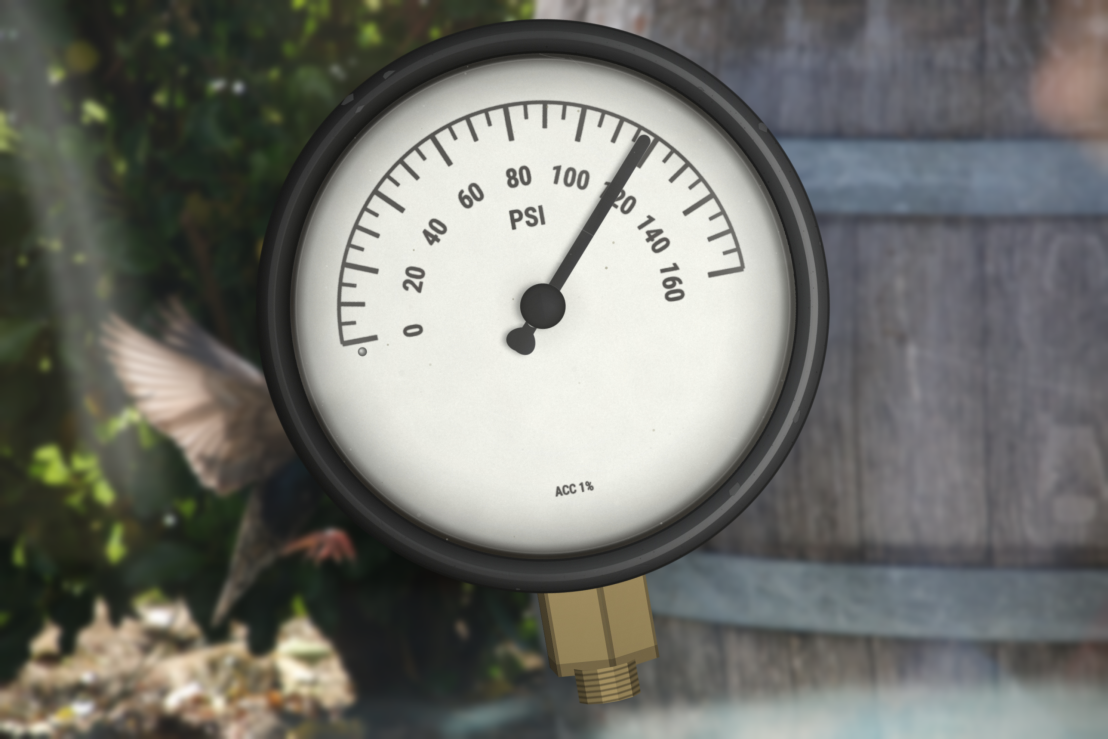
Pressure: psi 117.5
